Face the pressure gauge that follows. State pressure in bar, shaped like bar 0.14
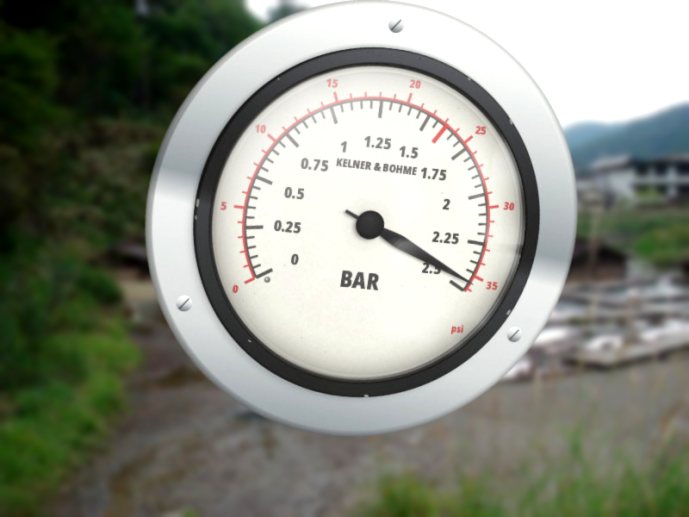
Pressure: bar 2.45
